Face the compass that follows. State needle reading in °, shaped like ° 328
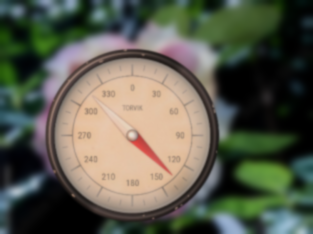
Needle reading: ° 135
